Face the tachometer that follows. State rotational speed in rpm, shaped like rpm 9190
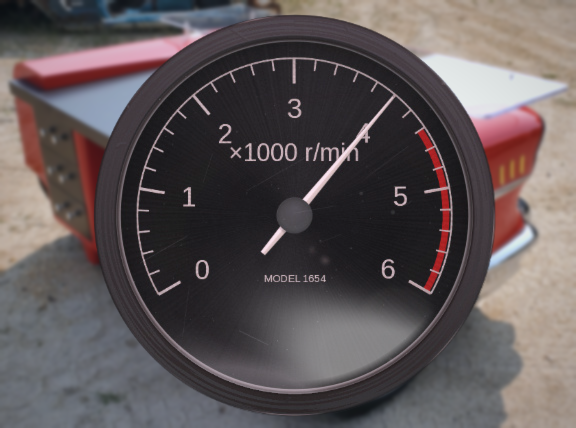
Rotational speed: rpm 4000
